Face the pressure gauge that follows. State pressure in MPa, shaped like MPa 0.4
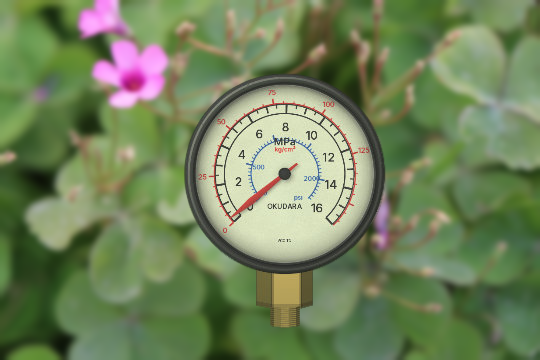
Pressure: MPa 0.25
